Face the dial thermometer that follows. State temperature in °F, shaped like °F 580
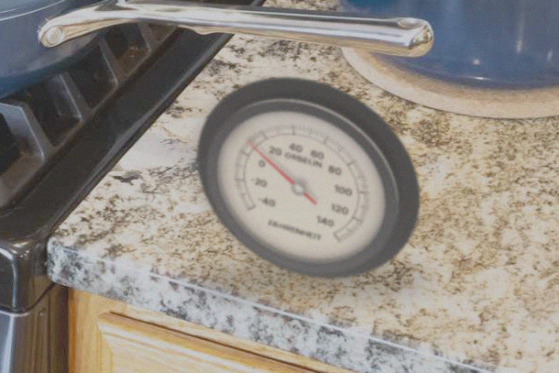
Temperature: °F 10
